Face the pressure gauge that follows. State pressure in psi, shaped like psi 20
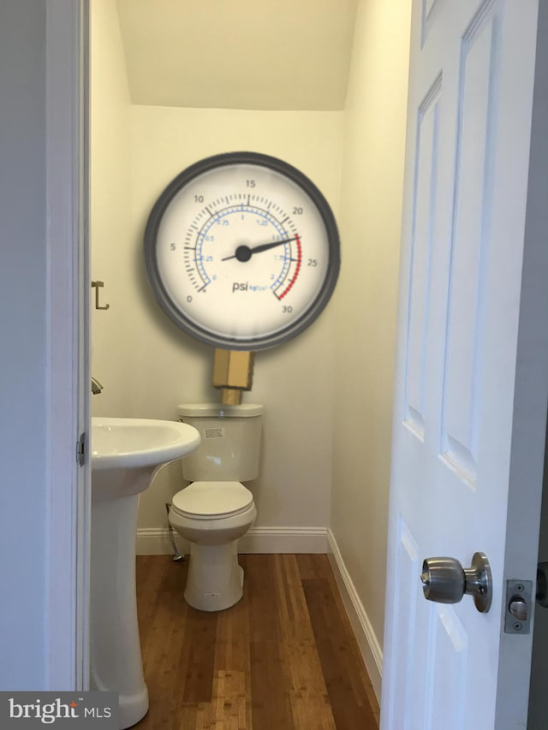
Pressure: psi 22.5
